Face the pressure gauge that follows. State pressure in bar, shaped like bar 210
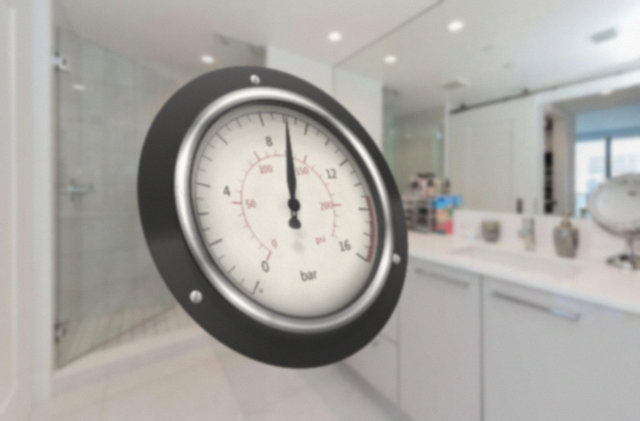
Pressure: bar 9
